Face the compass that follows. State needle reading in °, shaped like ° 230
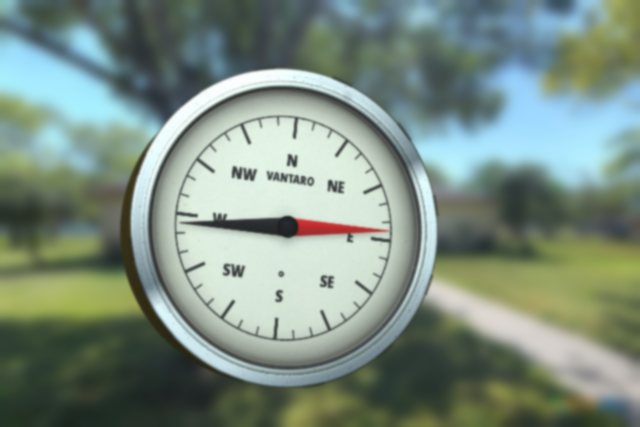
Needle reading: ° 85
